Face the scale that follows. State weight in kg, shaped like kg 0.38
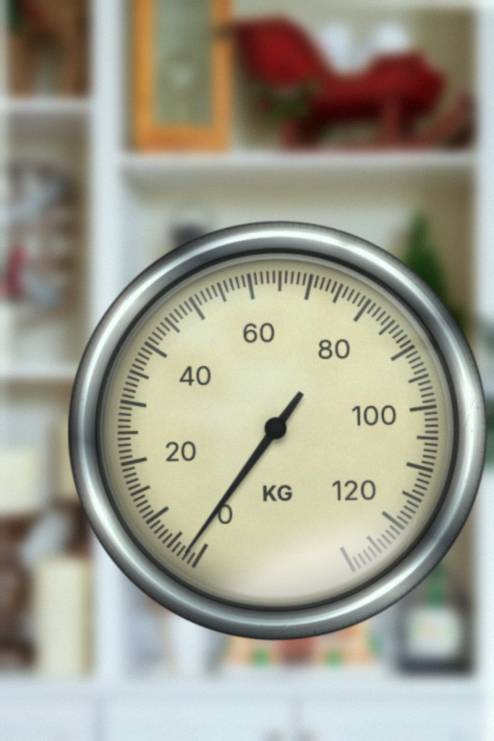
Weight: kg 2
